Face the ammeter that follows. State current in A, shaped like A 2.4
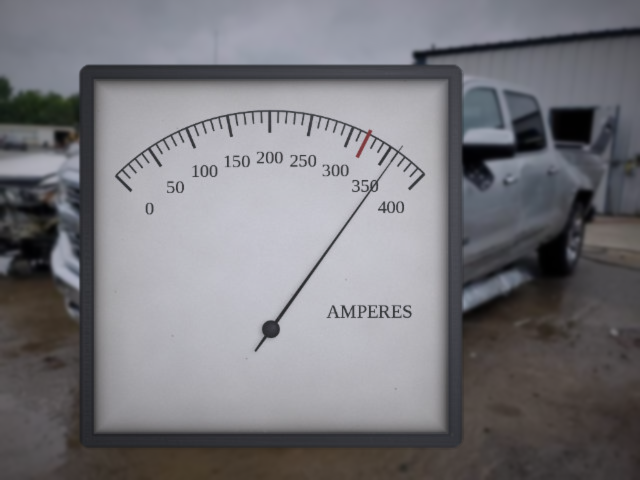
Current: A 360
